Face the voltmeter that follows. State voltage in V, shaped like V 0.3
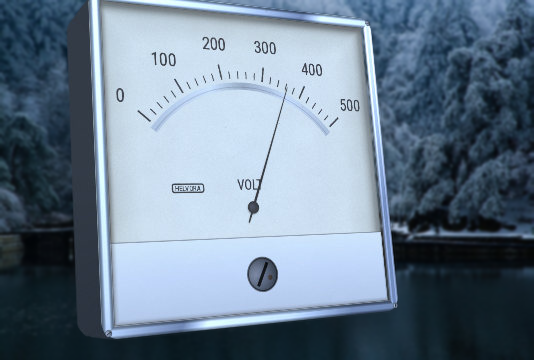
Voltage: V 360
